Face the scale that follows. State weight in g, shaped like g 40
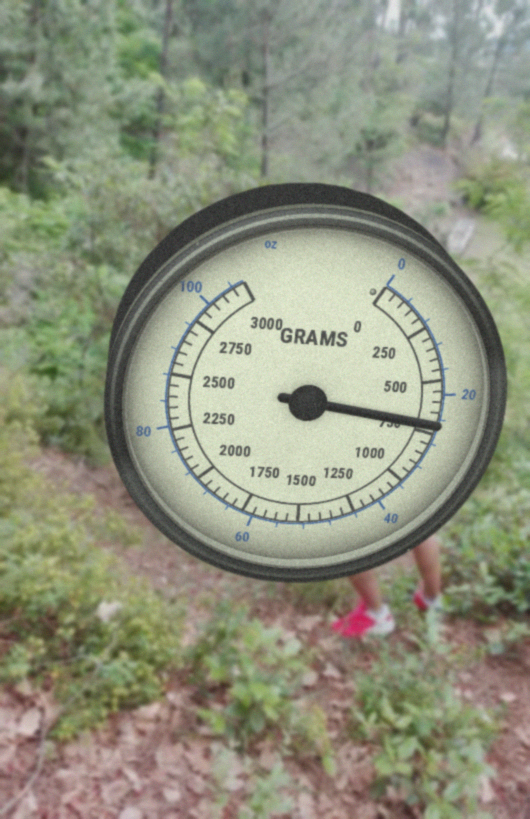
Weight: g 700
